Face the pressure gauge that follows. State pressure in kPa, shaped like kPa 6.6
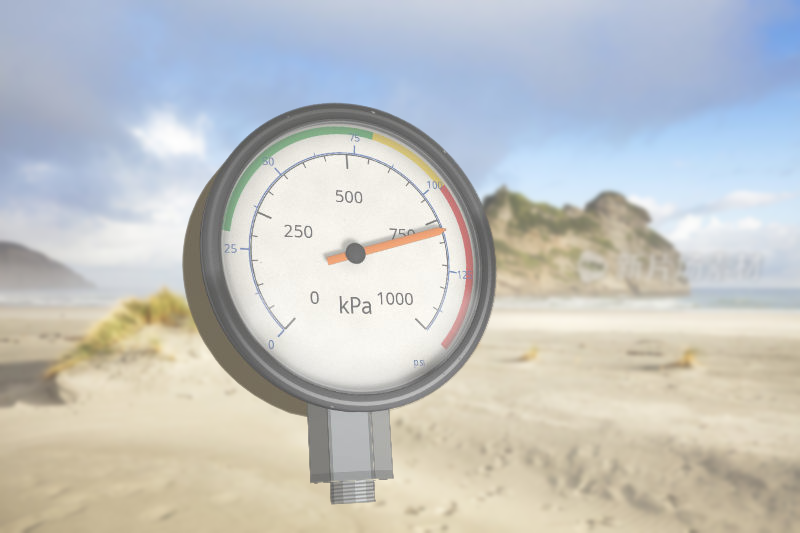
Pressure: kPa 775
